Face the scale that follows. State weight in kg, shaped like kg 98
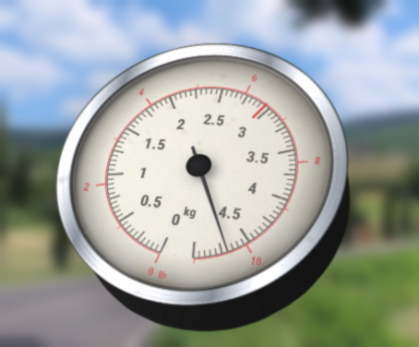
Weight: kg 4.7
